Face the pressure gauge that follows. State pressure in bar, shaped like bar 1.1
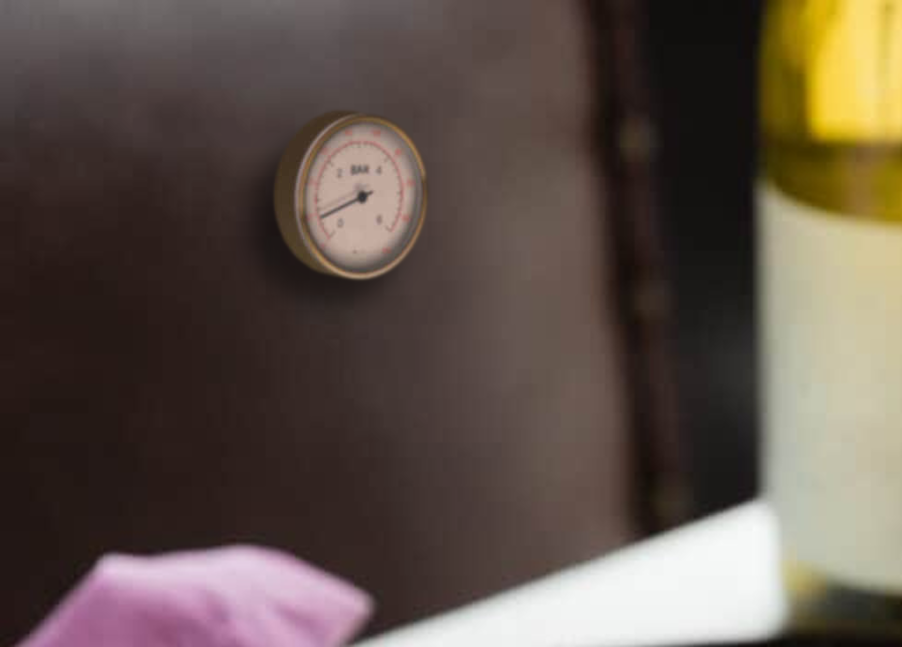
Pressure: bar 0.6
